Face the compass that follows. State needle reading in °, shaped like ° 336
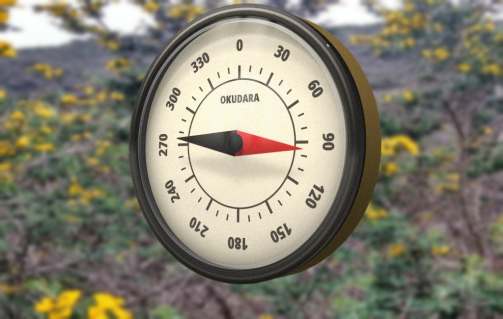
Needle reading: ° 95
